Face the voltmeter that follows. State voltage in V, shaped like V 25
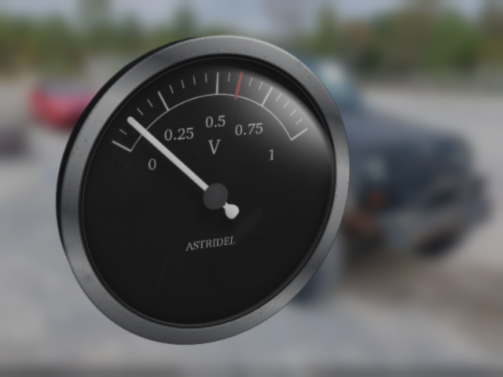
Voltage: V 0.1
